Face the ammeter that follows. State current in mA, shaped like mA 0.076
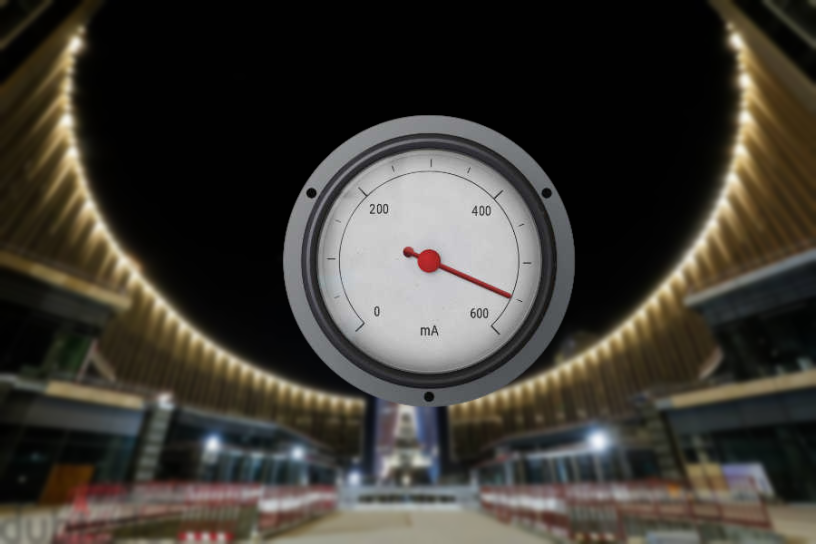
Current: mA 550
